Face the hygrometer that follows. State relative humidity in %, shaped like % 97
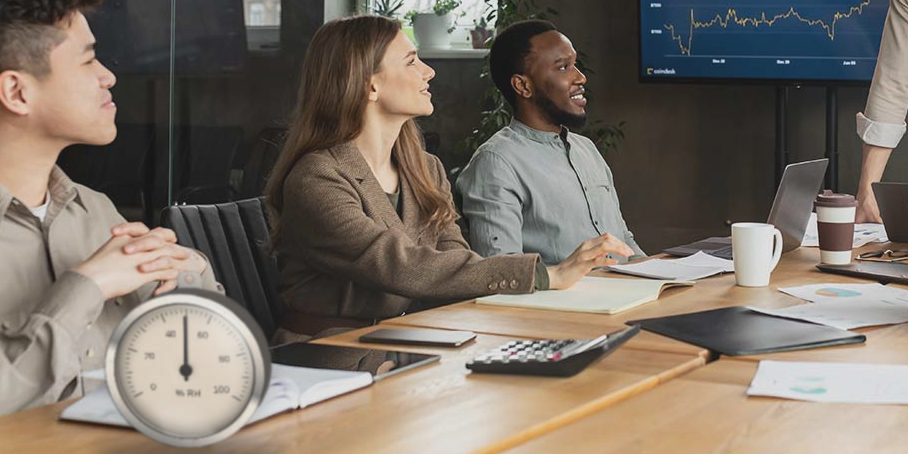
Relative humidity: % 50
